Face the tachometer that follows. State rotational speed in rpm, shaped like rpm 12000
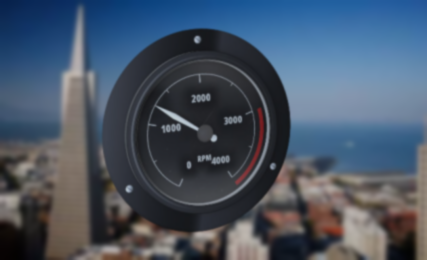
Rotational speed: rpm 1250
